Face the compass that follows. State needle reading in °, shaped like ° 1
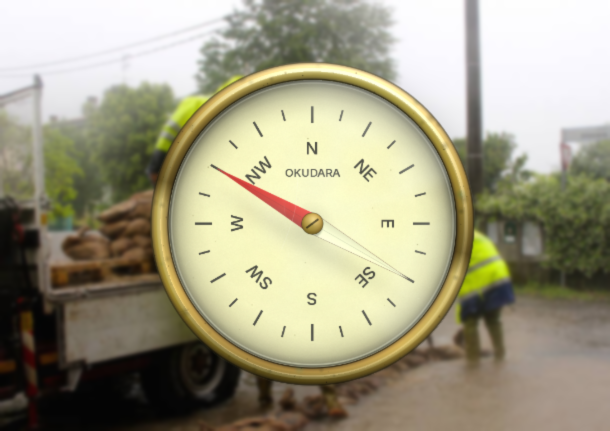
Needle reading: ° 300
